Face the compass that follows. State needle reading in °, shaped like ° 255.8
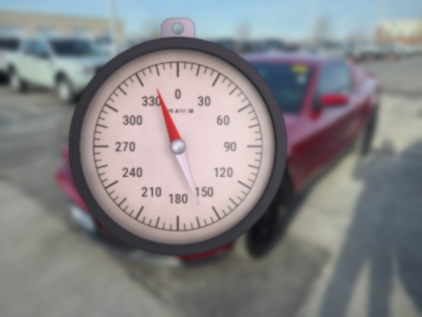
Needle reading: ° 340
